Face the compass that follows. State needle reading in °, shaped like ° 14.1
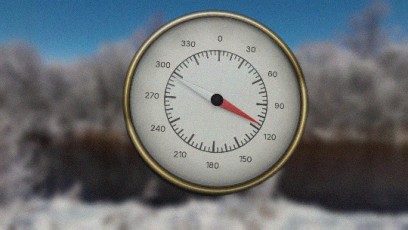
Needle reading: ° 115
